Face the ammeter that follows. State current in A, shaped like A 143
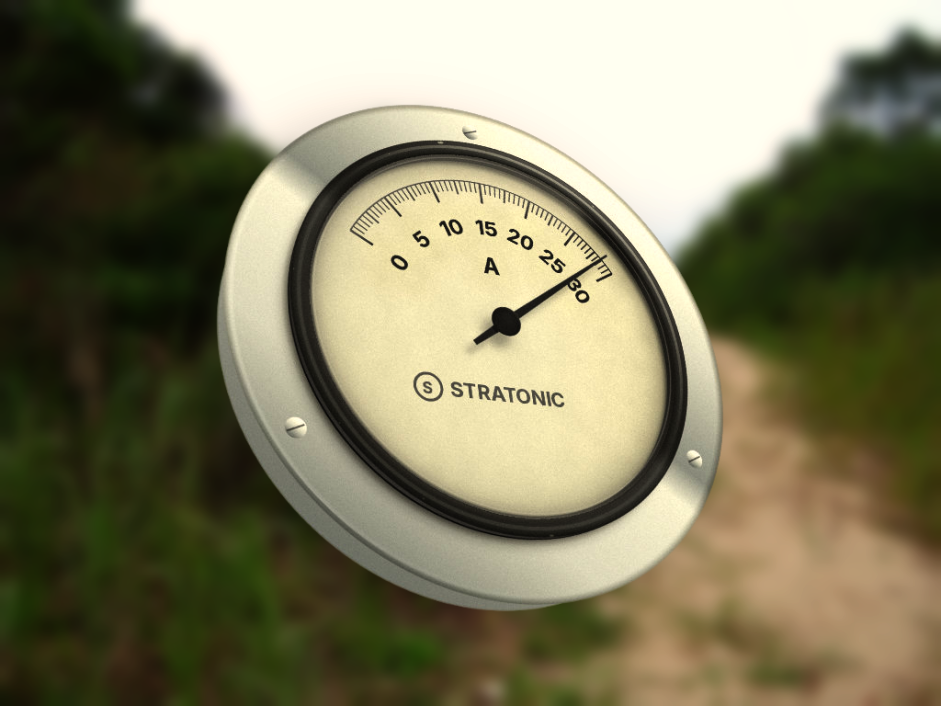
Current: A 28.5
